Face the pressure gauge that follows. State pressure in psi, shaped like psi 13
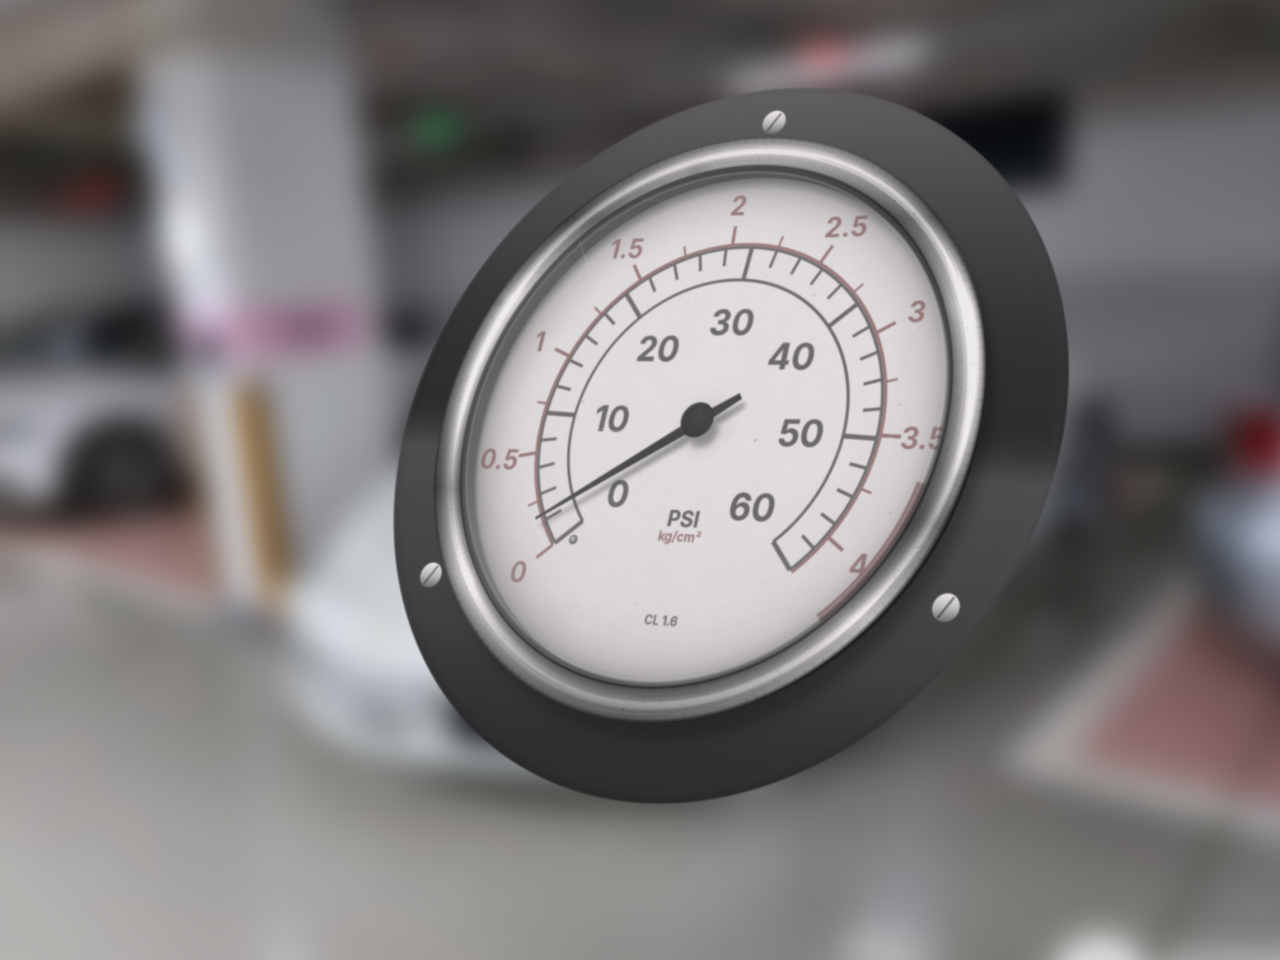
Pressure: psi 2
